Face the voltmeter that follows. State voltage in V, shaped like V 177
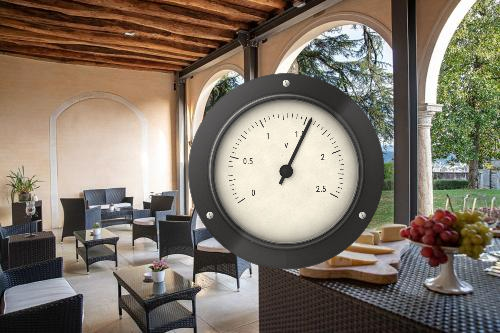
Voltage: V 1.55
